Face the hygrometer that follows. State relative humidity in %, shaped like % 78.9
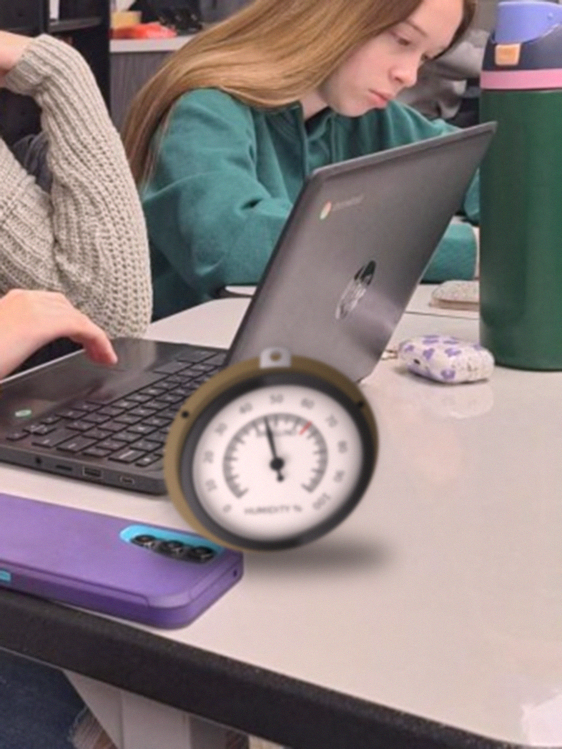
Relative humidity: % 45
